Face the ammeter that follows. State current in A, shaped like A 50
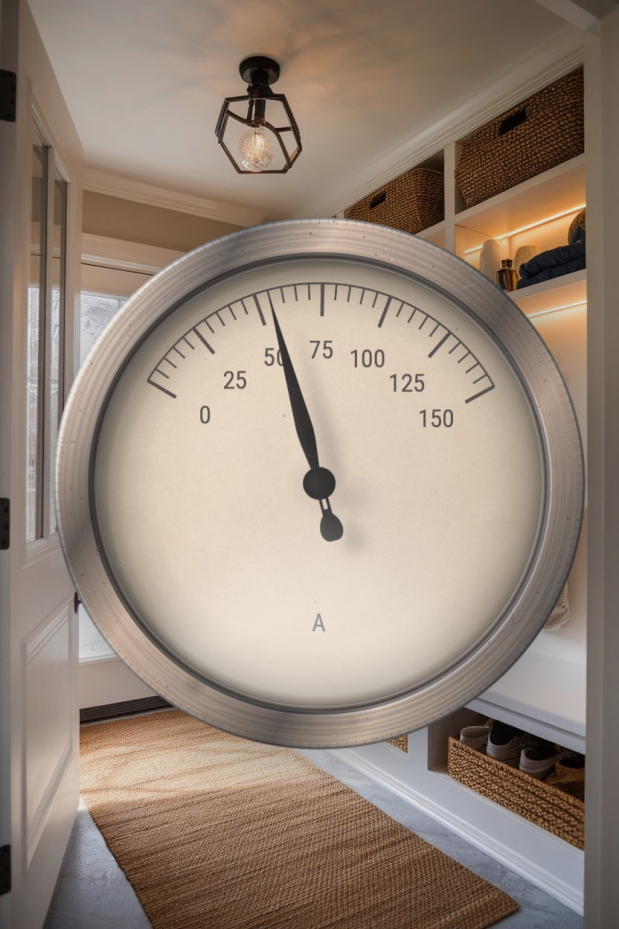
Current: A 55
